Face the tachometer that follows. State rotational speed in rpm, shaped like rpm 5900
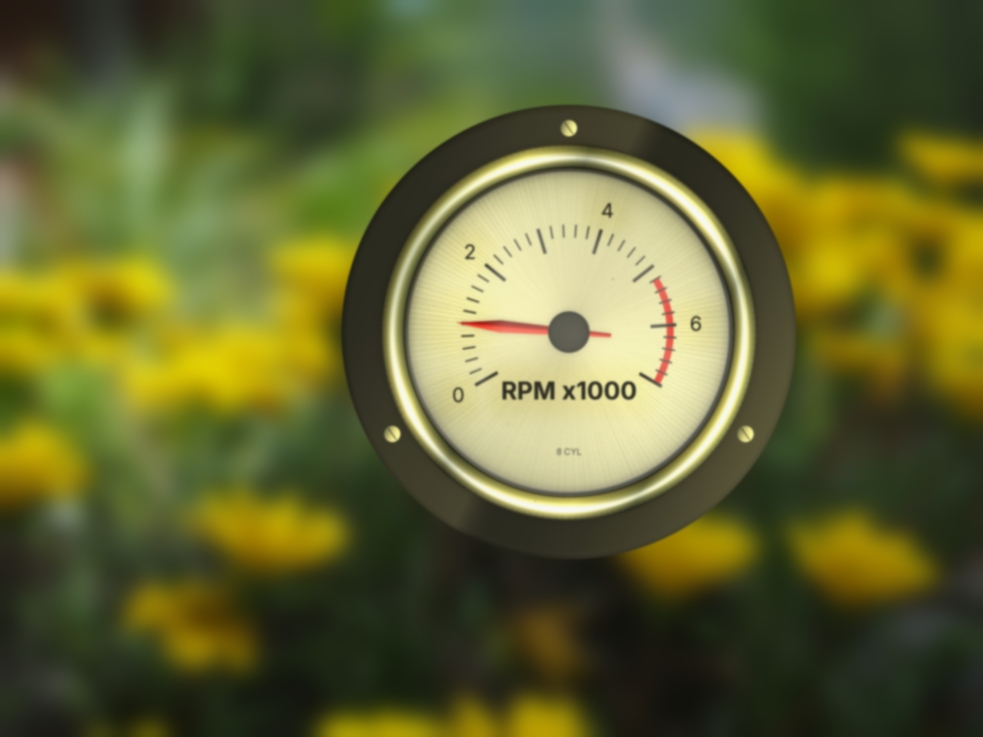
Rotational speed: rpm 1000
